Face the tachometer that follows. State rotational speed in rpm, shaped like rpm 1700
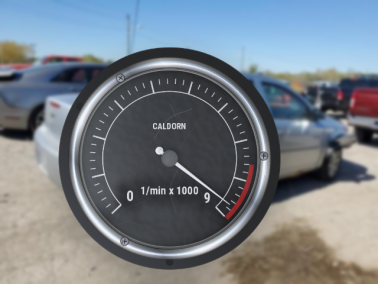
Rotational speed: rpm 8700
